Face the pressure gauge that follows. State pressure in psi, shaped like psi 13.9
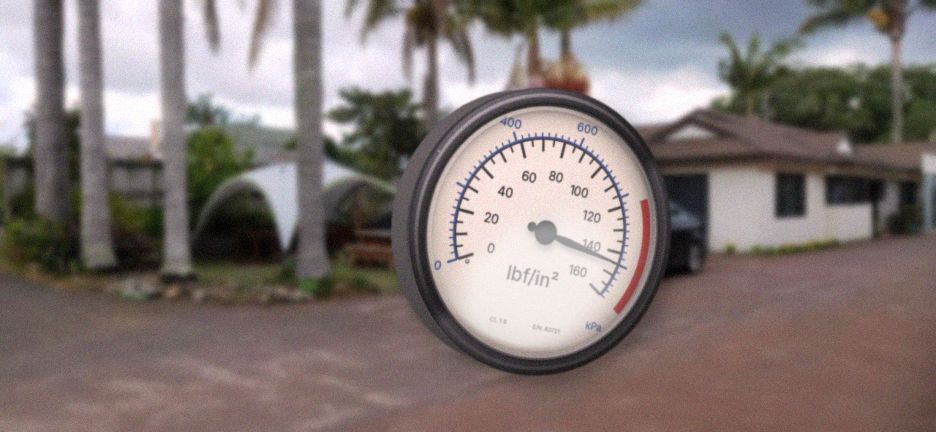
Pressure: psi 145
